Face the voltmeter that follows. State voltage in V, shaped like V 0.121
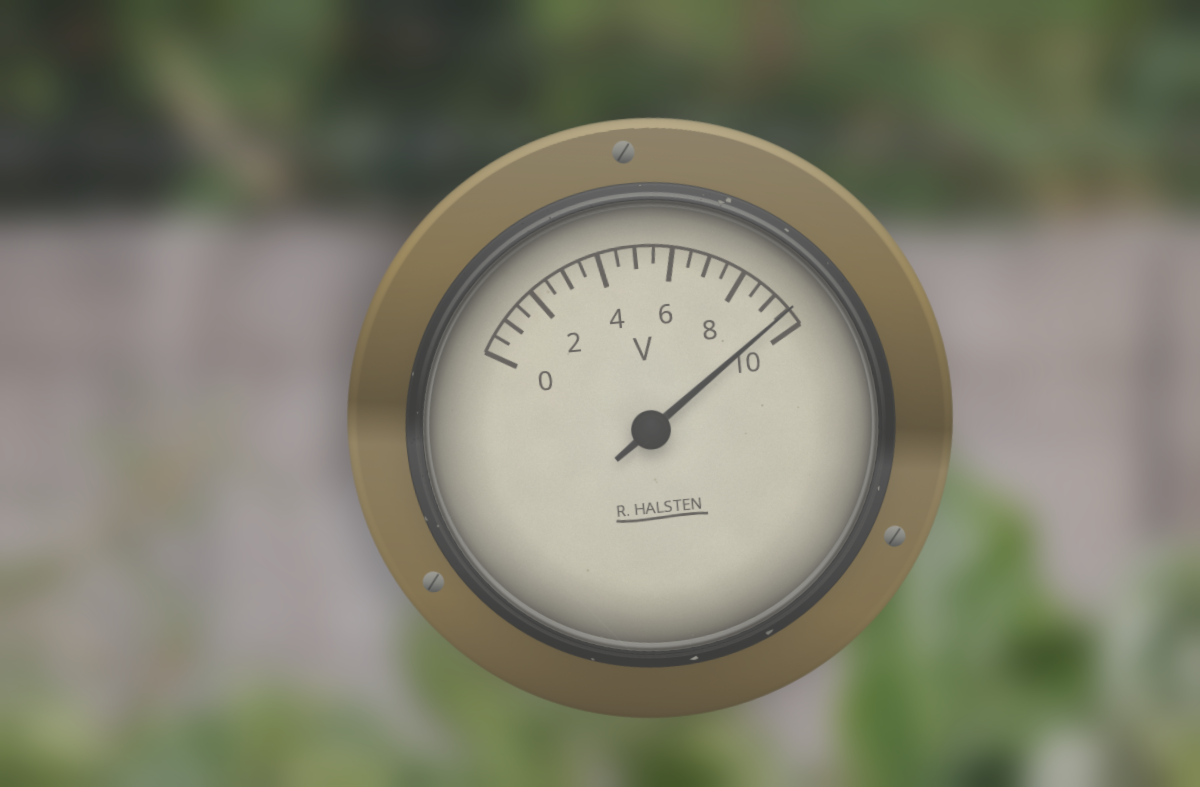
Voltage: V 9.5
